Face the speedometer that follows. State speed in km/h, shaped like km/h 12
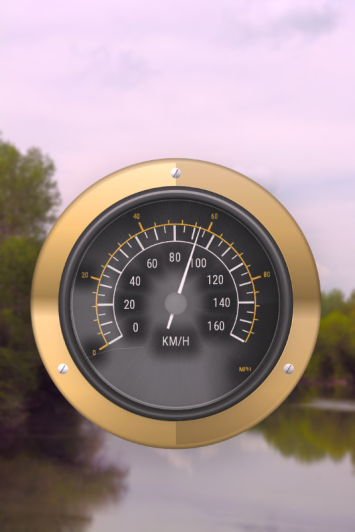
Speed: km/h 92.5
